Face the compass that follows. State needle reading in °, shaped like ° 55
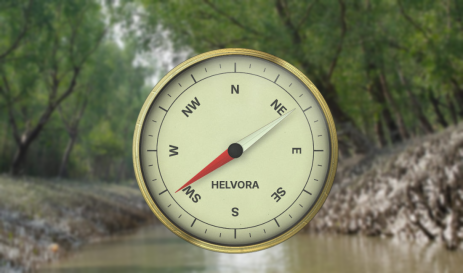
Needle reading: ° 235
